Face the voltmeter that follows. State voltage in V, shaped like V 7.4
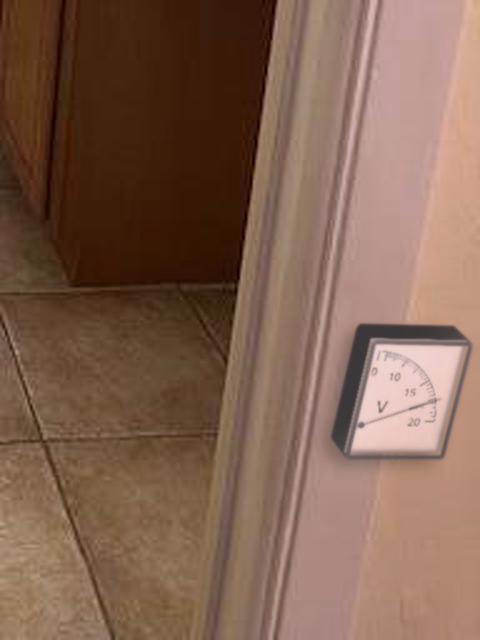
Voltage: V 17.5
